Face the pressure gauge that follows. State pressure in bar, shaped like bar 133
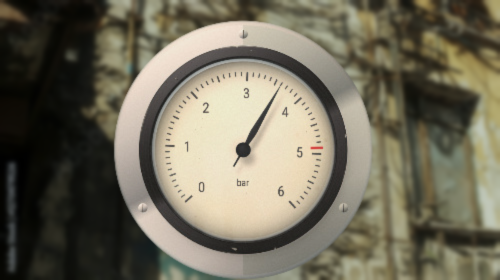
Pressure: bar 3.6
